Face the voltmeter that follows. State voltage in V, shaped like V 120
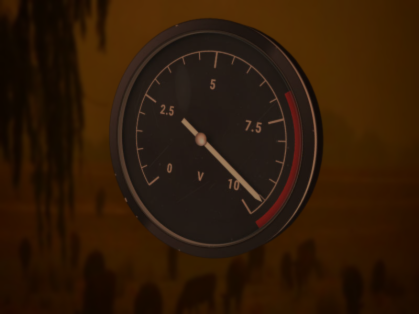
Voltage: V 9.5
